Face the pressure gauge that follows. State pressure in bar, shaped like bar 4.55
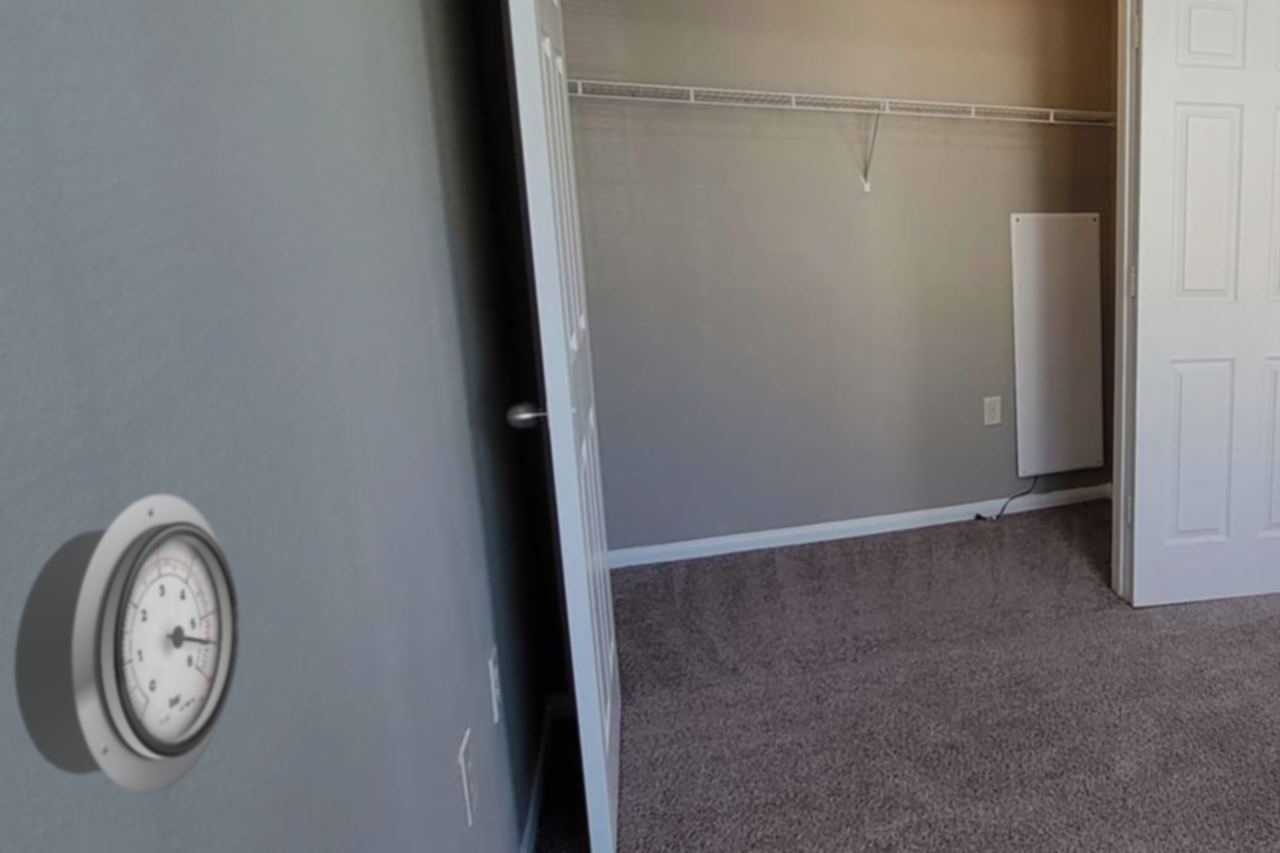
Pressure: bar 5.5
